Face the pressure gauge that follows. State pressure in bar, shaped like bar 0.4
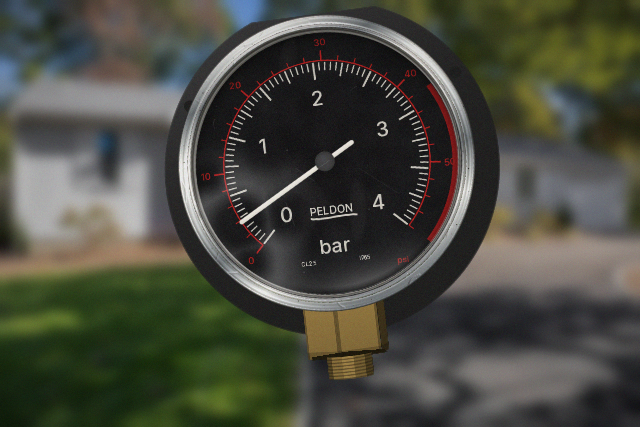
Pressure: bar 0.25
